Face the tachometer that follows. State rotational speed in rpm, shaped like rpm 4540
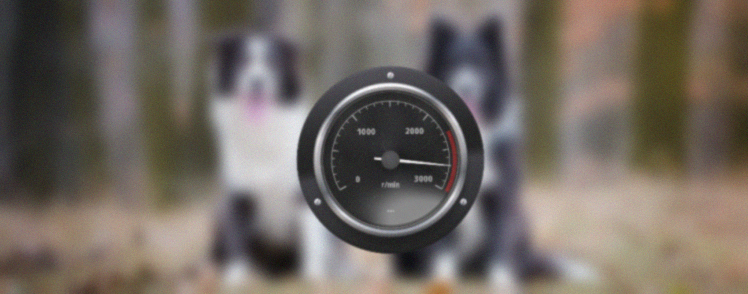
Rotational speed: rpm 2700
